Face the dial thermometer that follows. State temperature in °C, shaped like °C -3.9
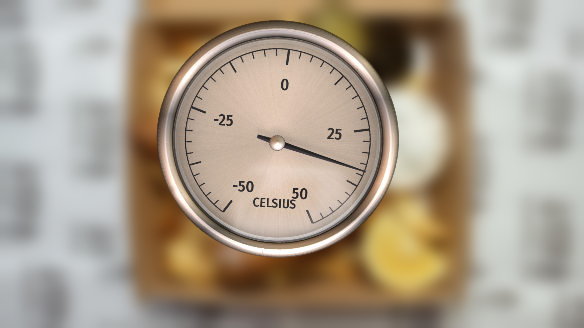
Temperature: °C 33.75
